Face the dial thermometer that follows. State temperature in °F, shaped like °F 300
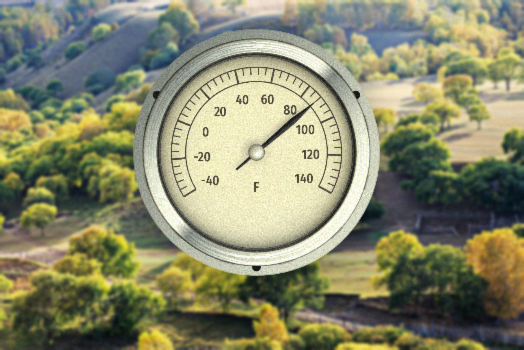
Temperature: °F 88
